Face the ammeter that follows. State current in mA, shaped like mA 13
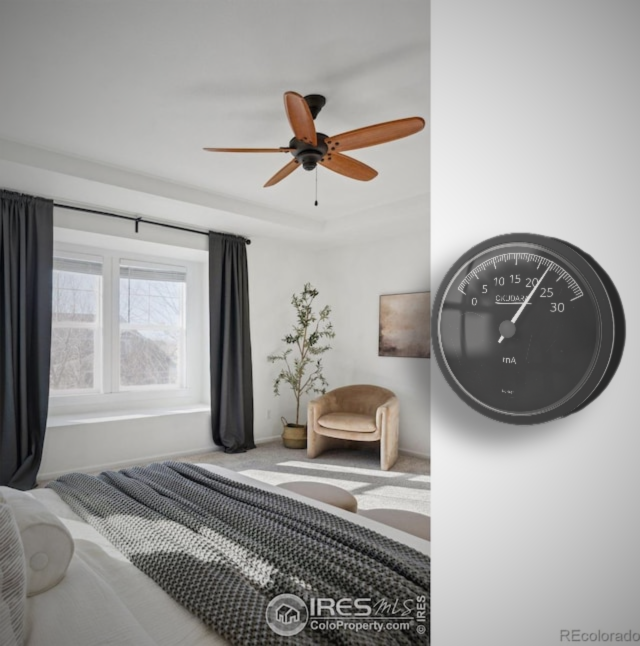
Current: mA 22.5
